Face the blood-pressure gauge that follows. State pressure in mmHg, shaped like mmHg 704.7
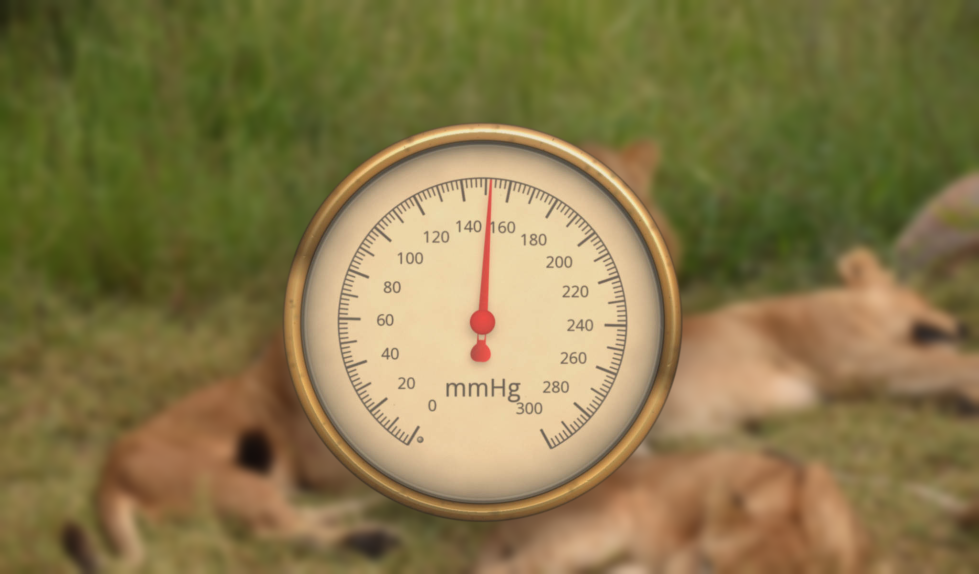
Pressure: mmHg 152
